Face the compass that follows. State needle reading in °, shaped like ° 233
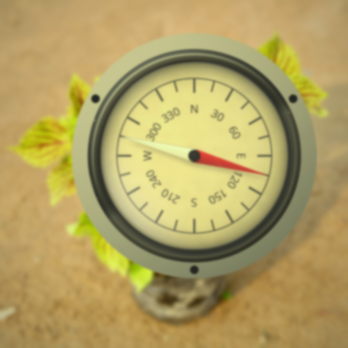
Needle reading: ° 105
